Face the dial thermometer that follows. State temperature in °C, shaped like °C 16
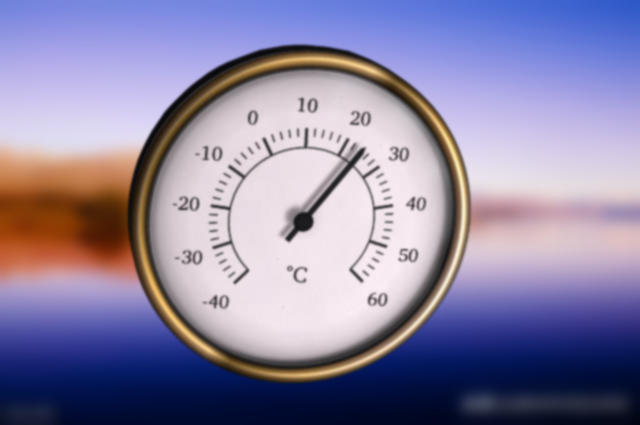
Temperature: °C 24
